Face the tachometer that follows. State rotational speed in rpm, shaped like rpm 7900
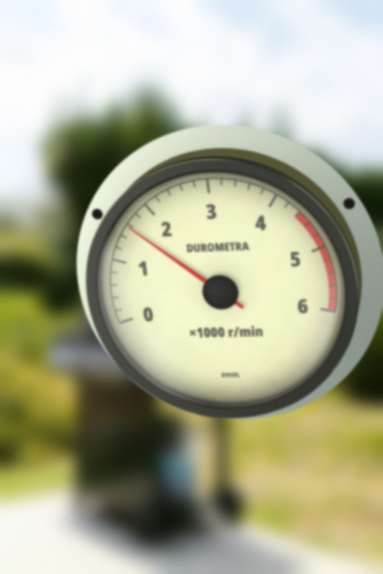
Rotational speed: rpm 1600
